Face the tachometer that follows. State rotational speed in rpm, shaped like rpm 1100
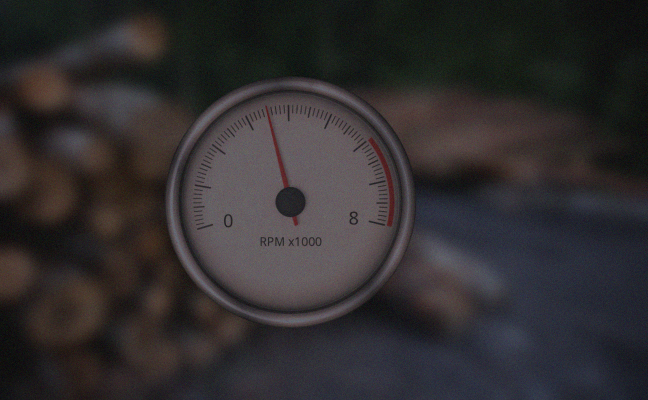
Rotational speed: rpm 3500
